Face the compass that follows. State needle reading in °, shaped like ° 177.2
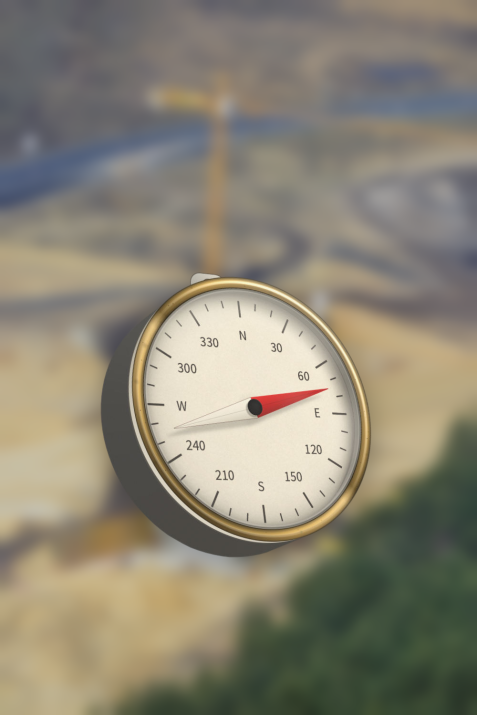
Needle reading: ° 75
